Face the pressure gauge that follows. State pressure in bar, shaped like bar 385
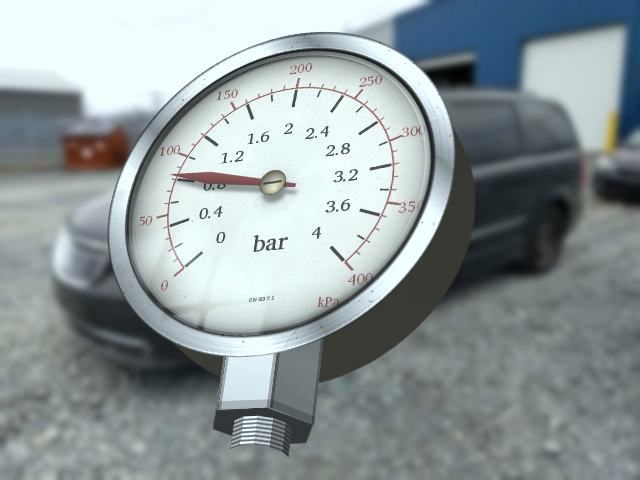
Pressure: bar 0.8
